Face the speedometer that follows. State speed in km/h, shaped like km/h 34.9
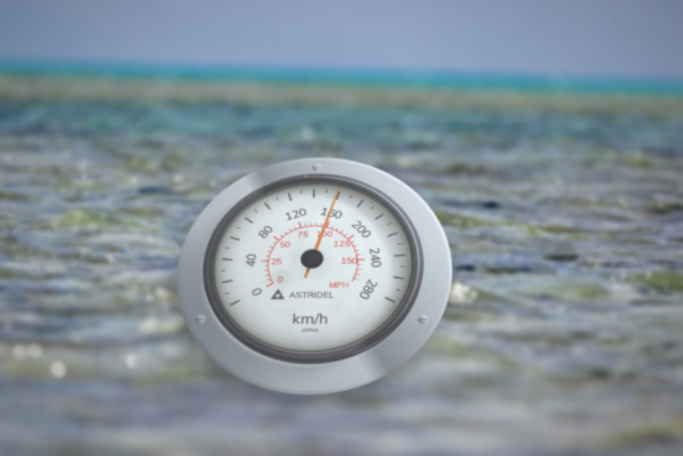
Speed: km/h 160
